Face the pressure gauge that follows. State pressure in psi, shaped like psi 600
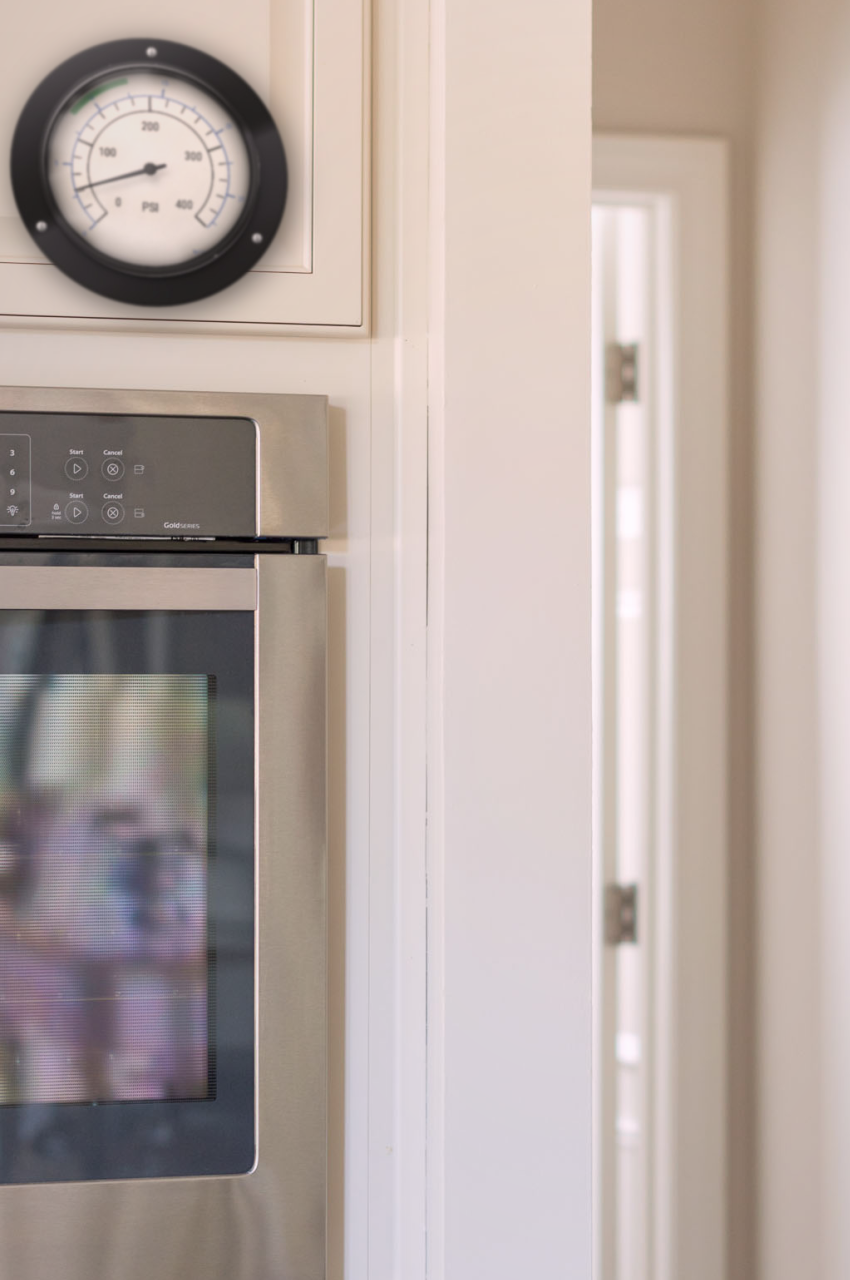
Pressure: psi 40
